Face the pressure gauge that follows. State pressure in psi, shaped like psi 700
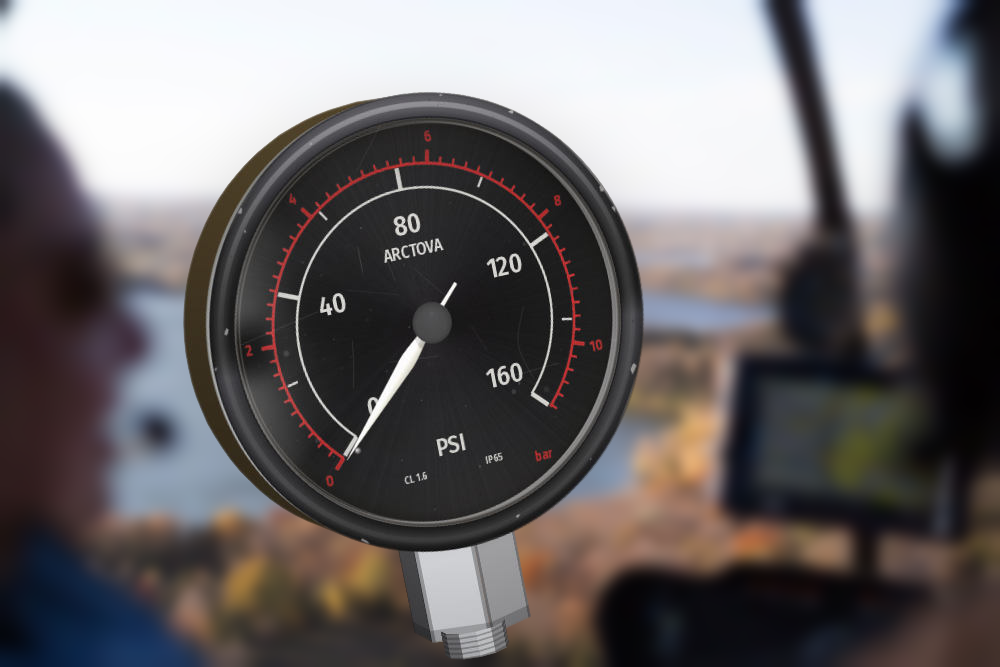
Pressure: psi 0
